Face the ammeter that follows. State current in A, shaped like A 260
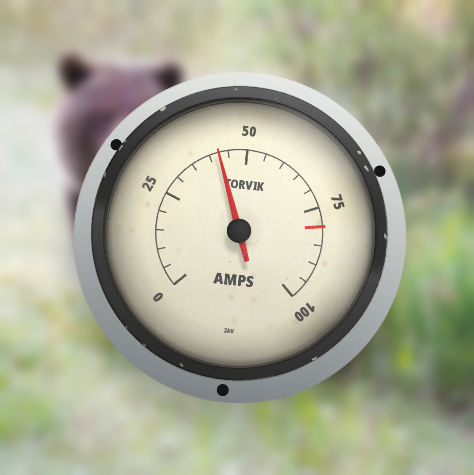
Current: A 42.5
